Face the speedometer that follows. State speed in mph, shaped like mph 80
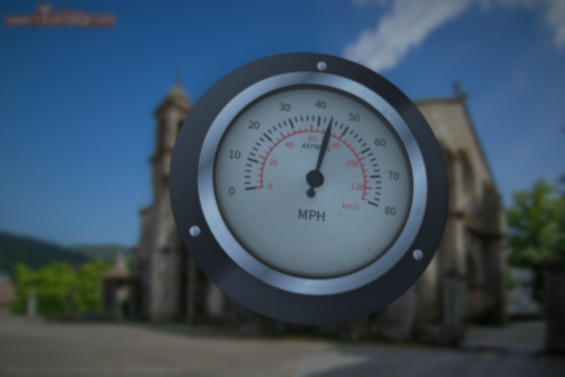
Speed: mph 44
